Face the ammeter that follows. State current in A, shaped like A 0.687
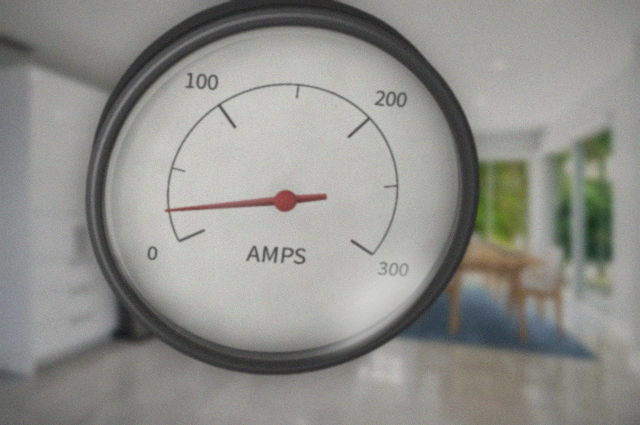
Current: A 25
